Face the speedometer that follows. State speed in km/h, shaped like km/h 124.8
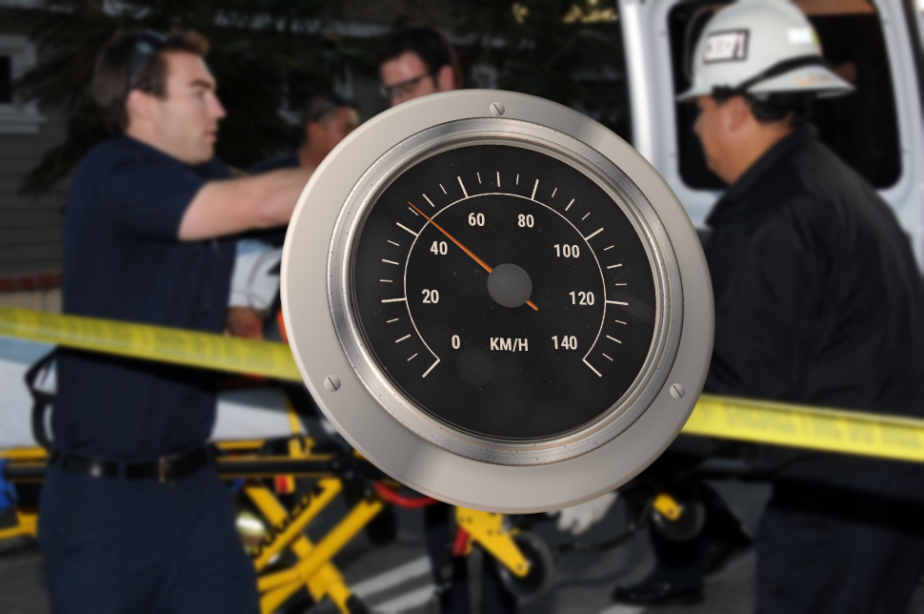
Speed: km/h 45
